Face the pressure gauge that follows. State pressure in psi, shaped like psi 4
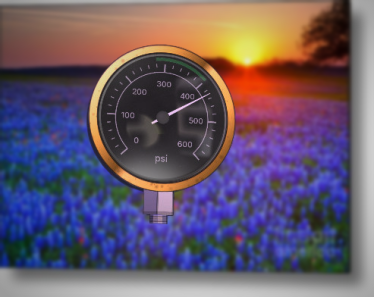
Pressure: psi 430
